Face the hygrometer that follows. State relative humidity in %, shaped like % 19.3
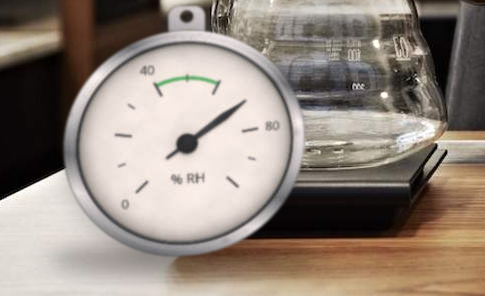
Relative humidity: % 70
